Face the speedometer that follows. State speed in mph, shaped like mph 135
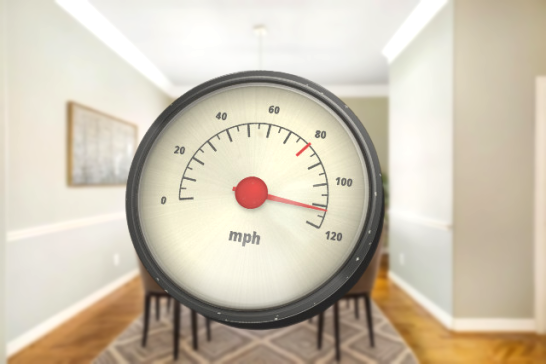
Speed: mph 112.5
